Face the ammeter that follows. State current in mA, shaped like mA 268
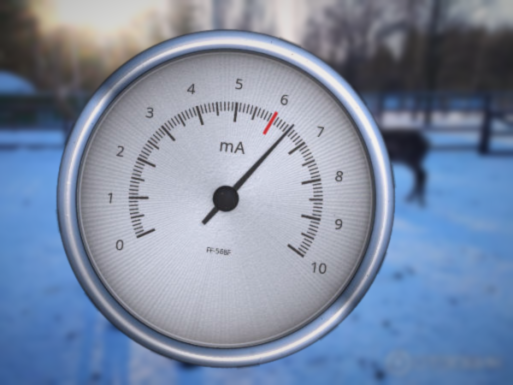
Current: mA 6.5
